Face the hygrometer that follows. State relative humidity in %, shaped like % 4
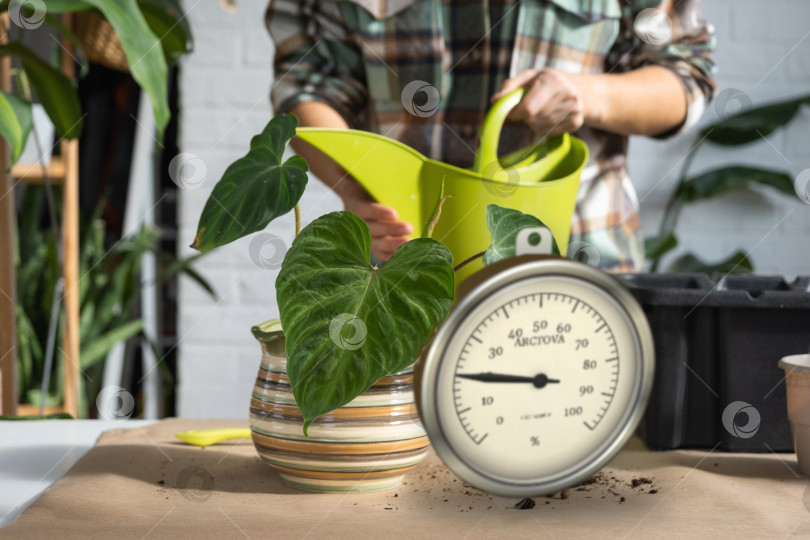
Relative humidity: % 20
